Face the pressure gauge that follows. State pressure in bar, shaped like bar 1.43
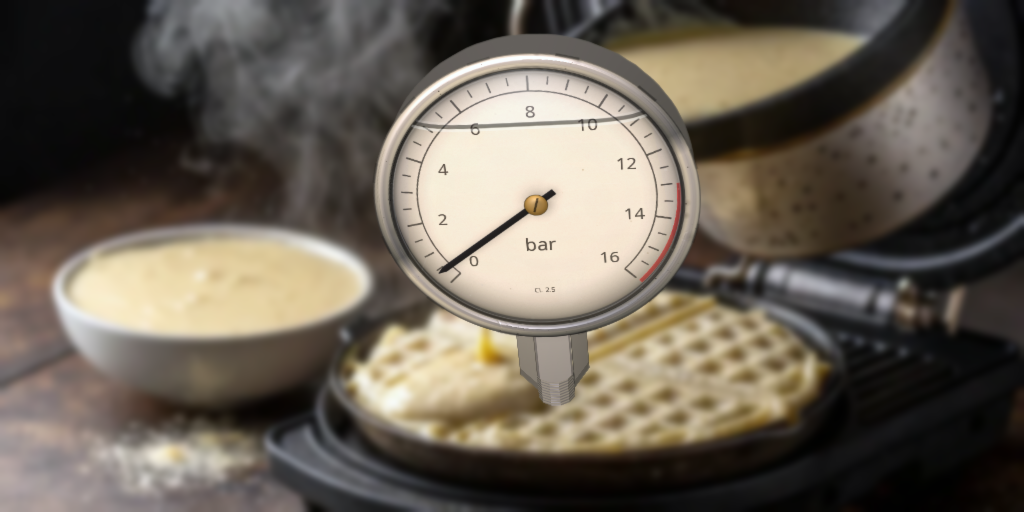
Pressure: bar 0.5
